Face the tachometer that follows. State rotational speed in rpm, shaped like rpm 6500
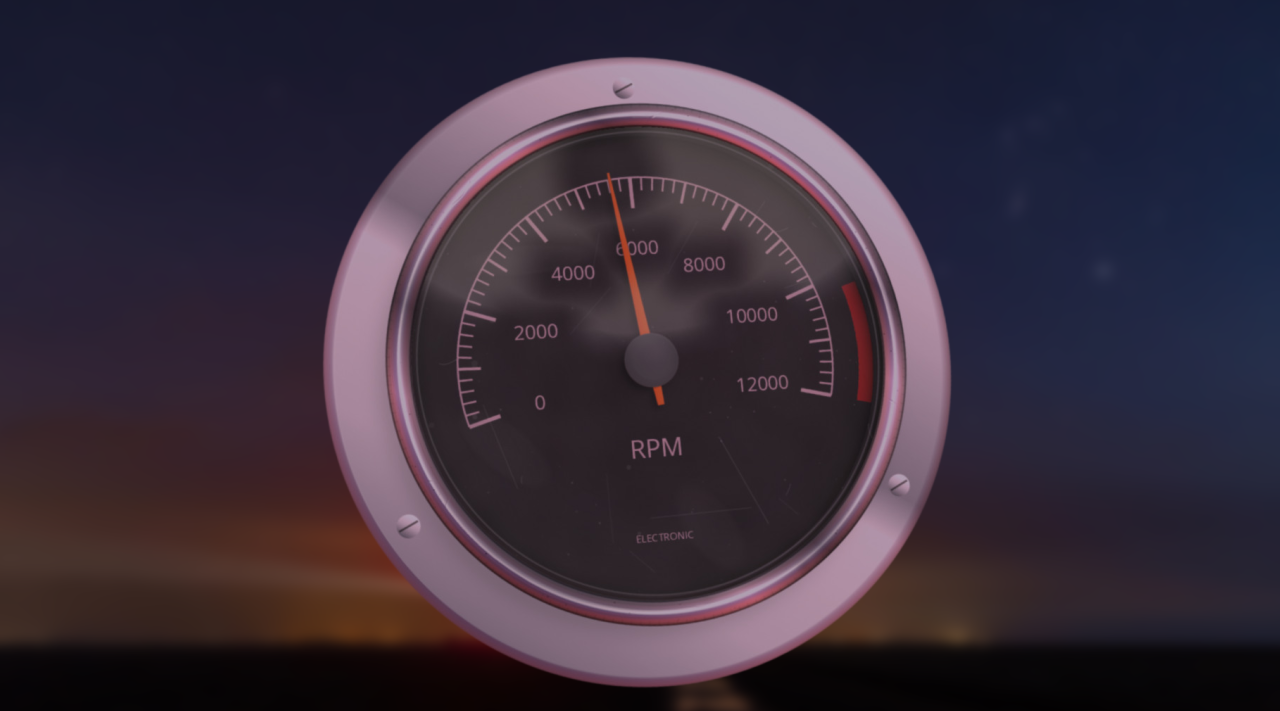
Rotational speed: rpm 5600
